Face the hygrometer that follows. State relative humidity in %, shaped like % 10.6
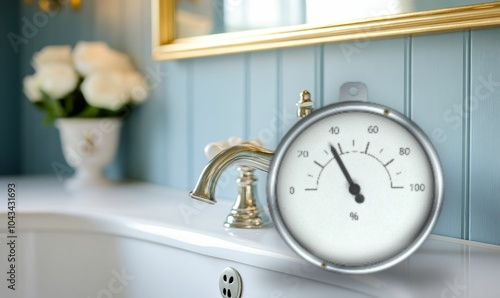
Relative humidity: % 35
